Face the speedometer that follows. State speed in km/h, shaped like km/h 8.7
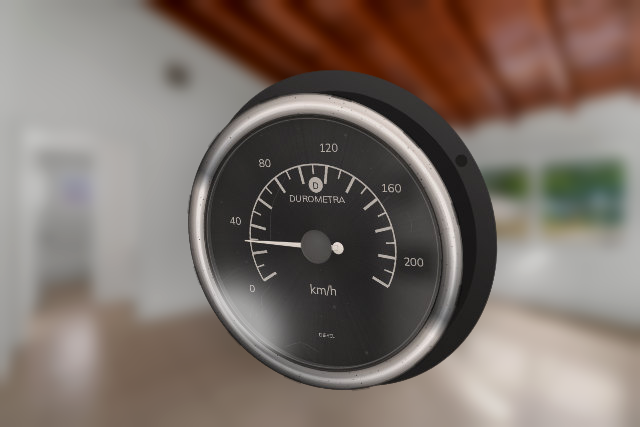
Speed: km/h 30
